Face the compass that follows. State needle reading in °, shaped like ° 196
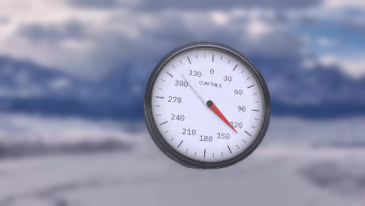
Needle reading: ° 130
